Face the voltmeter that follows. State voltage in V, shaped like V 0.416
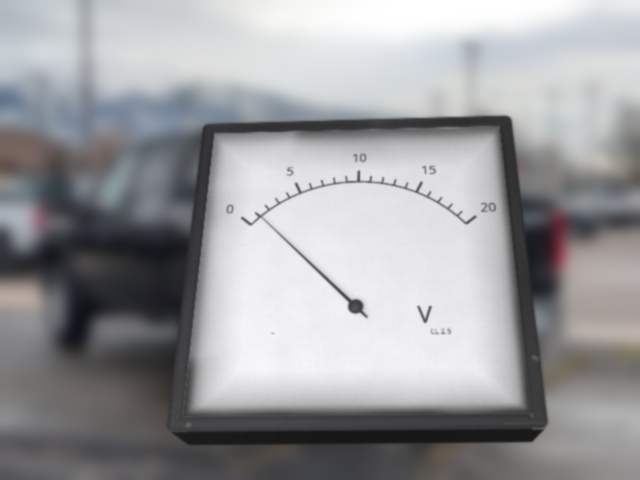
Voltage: V 1
